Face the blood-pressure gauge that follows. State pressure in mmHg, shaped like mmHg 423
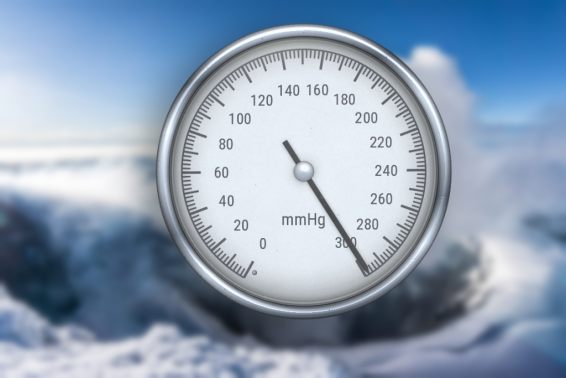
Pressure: mmHg 298
